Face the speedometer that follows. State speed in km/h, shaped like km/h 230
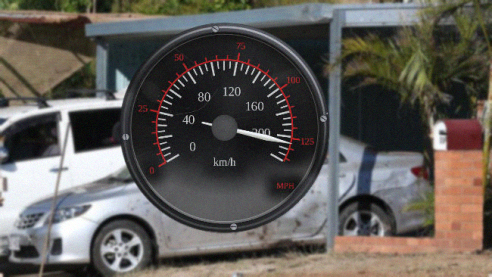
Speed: km/h 205
